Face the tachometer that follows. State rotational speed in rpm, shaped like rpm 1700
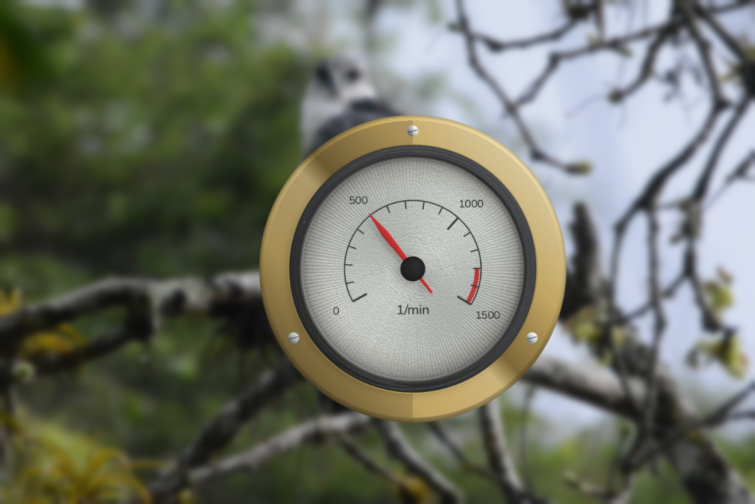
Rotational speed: rpm 500
